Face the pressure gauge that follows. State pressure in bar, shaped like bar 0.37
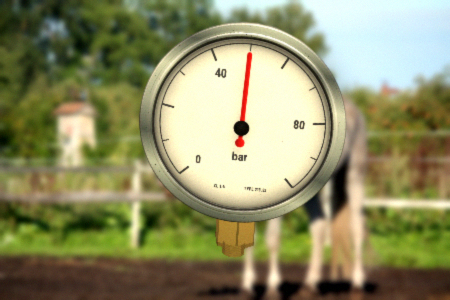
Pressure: bar 50
